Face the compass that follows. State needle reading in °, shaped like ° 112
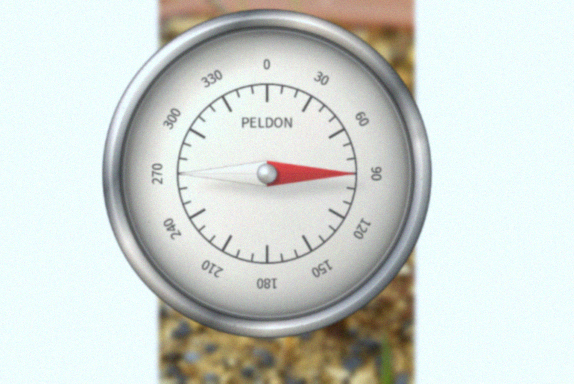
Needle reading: ° 90
